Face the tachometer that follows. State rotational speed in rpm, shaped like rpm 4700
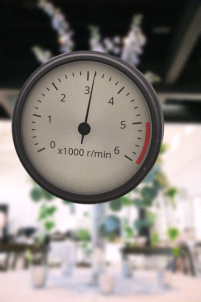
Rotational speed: rpm 3200
